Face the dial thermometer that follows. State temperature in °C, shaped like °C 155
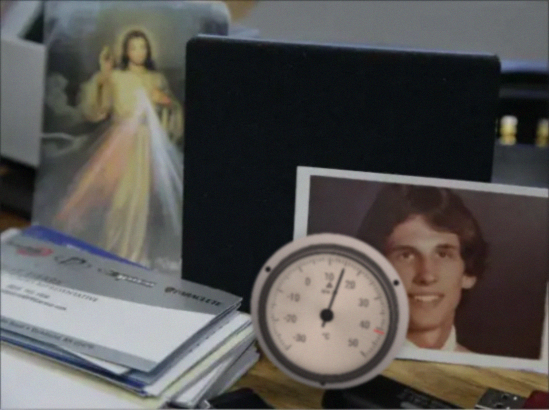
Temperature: °C 15
